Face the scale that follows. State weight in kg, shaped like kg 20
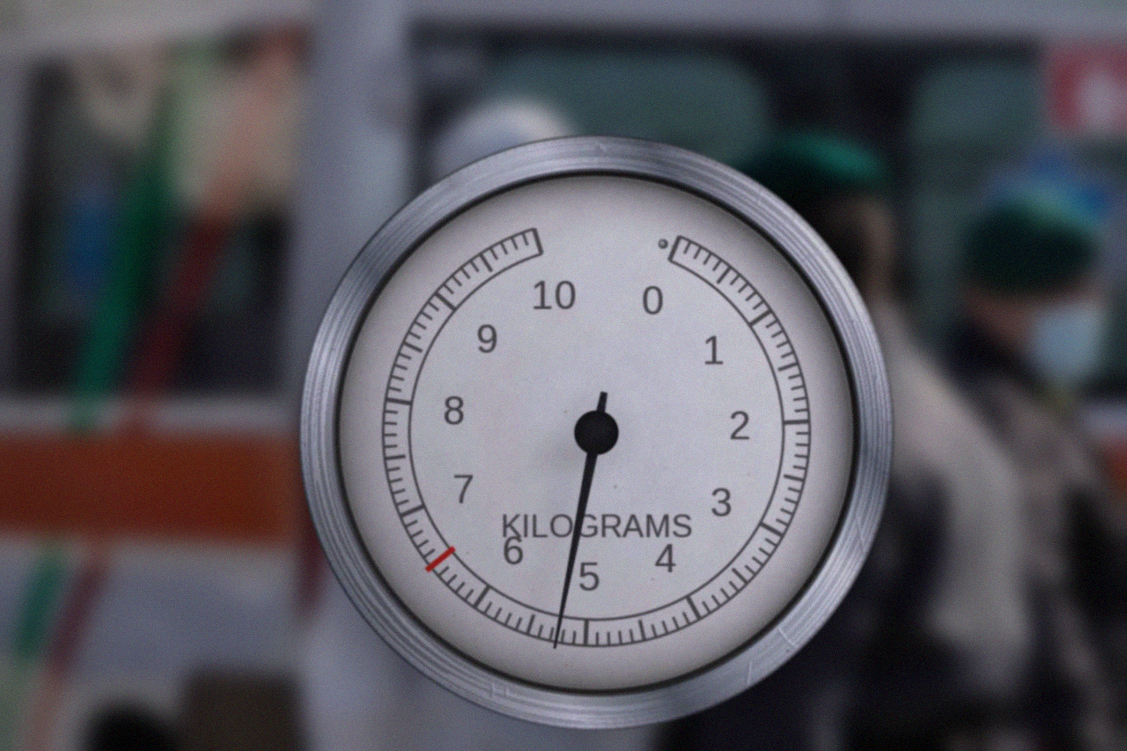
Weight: kg 5.25
